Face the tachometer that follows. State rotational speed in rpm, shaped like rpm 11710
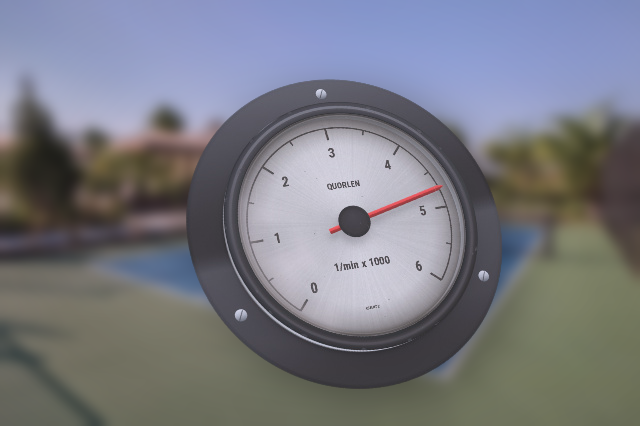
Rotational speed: rpm 4750
